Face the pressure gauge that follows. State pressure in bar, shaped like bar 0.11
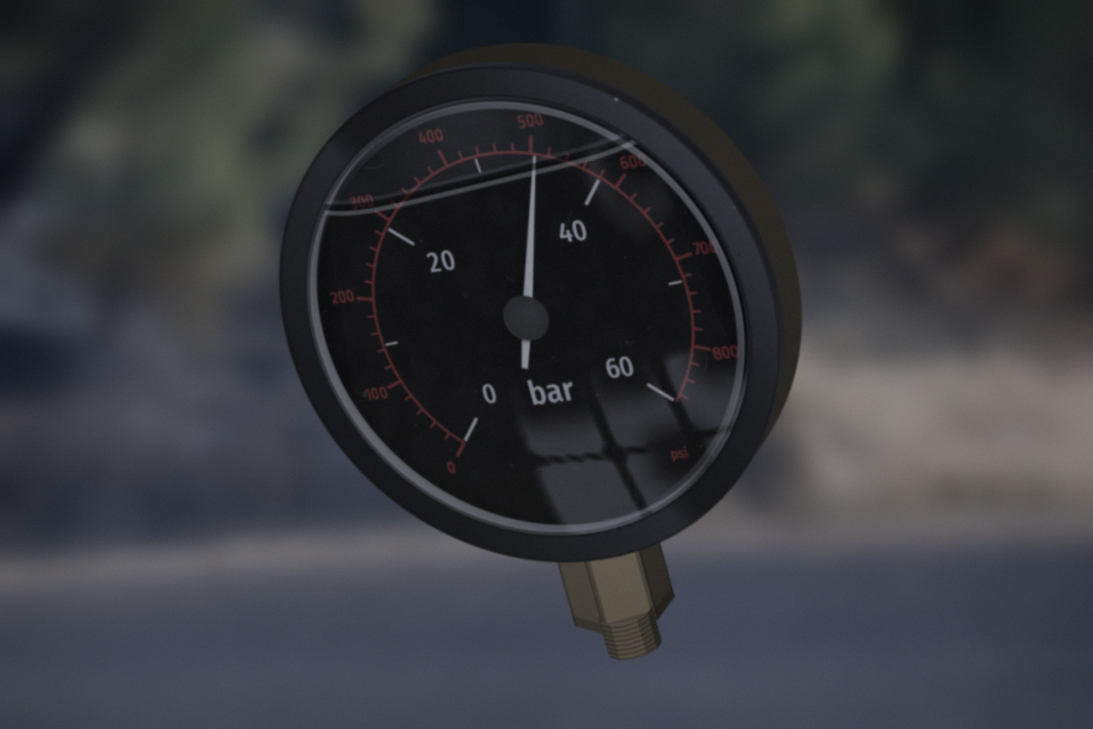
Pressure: bar 35
